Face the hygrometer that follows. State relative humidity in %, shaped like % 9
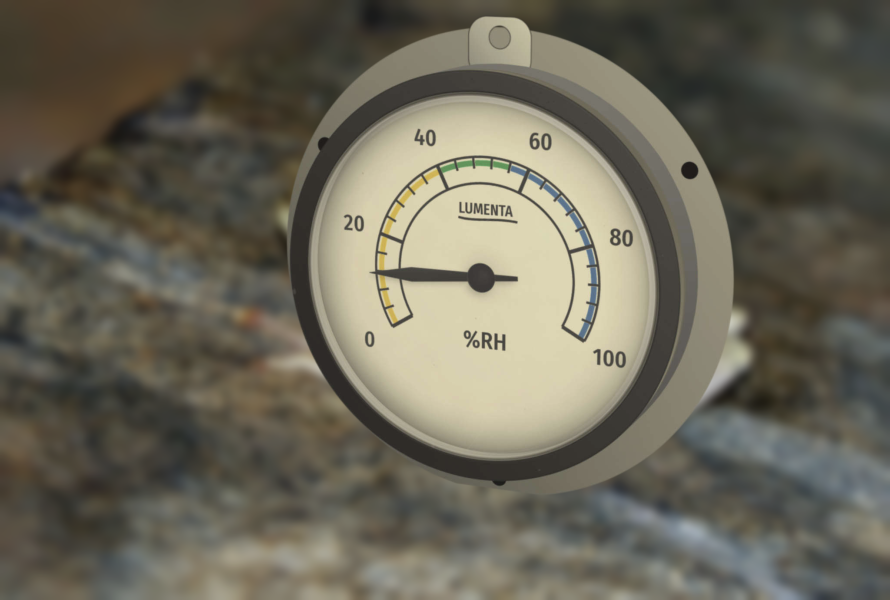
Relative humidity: % 12
